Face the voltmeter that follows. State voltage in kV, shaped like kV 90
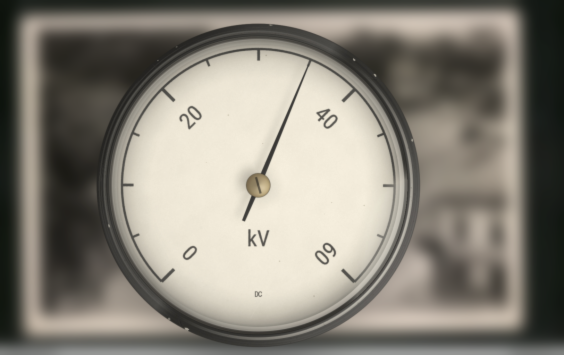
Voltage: kV 35
